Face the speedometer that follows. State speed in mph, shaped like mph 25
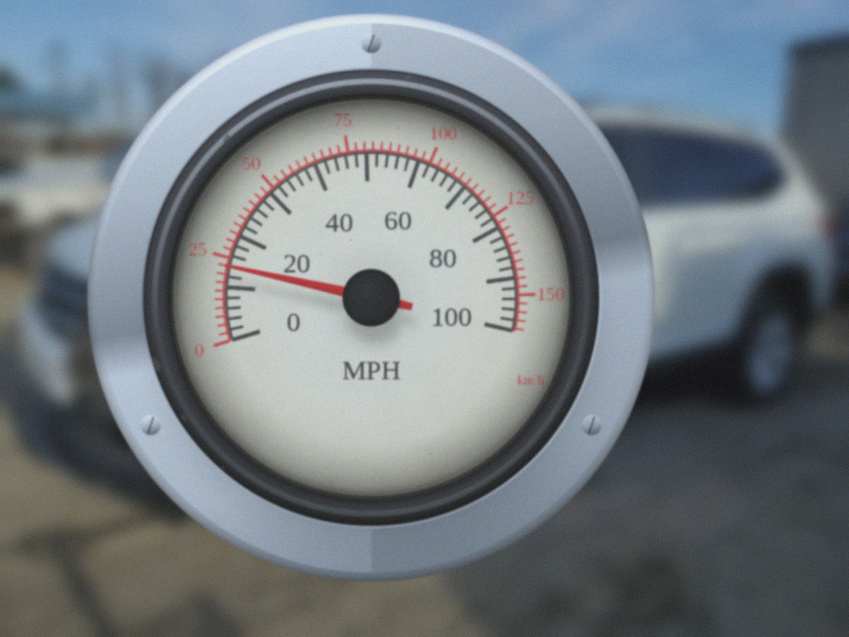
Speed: mph 14
